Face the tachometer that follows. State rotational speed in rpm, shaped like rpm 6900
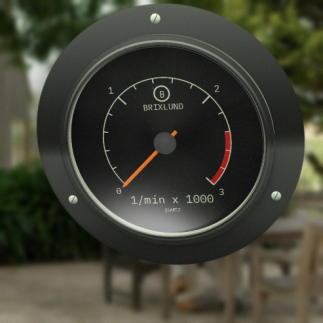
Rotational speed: rpm 0
